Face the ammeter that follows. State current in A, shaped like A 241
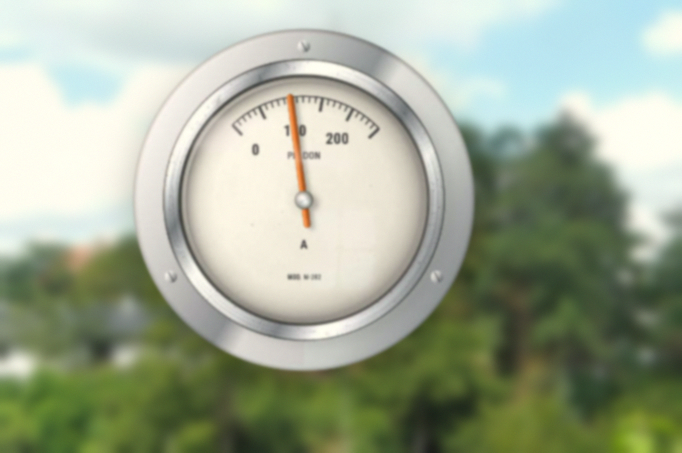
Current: A 100
